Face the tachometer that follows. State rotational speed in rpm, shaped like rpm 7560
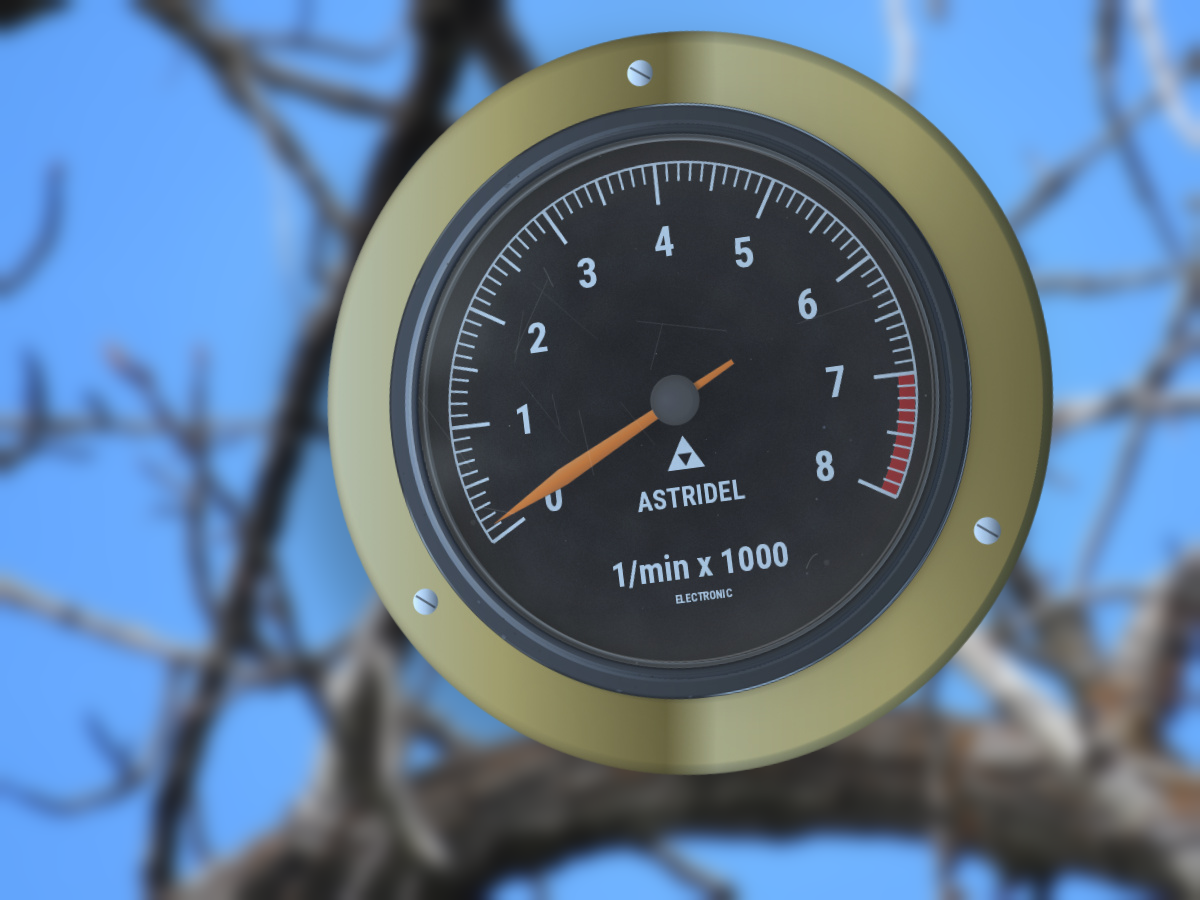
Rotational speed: rpm 100
